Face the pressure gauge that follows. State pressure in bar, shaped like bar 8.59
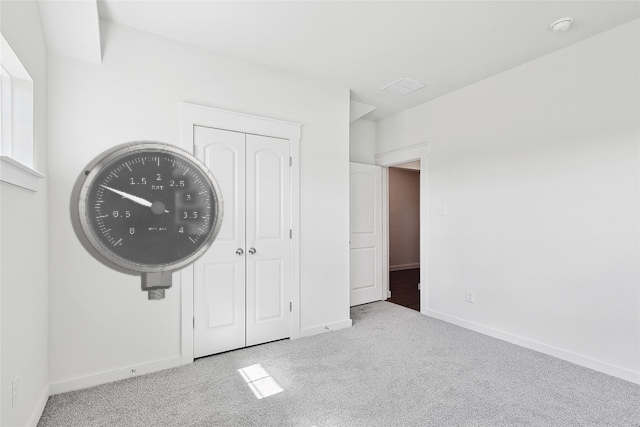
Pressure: bar 1
